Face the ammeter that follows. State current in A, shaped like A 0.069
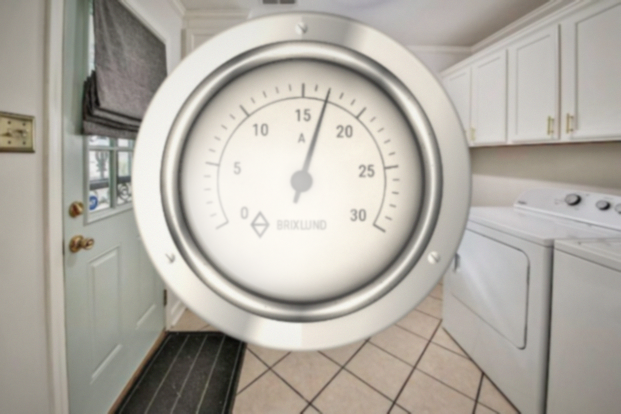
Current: A 17
